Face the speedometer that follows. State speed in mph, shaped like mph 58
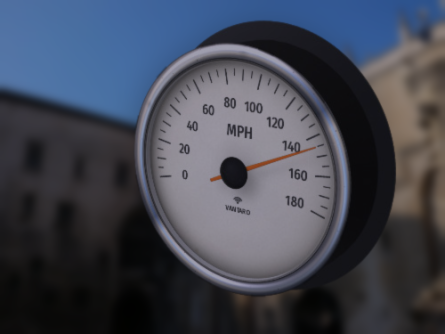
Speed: mph 145
